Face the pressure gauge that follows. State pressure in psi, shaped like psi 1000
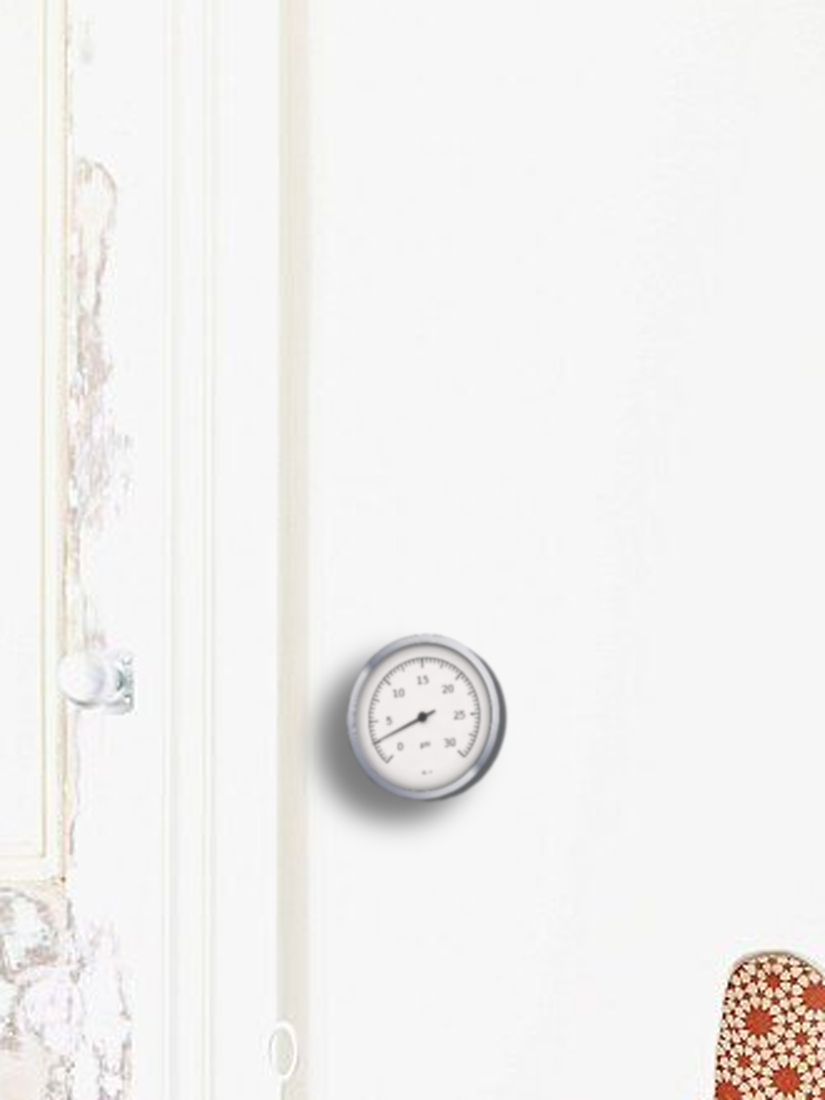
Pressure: psi 2.5
